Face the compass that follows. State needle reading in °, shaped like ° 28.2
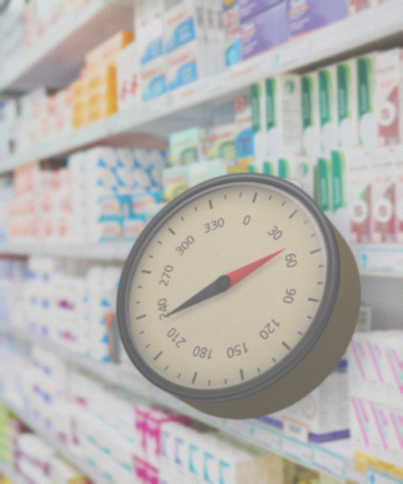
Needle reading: ° 50
